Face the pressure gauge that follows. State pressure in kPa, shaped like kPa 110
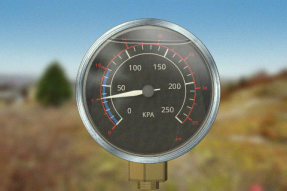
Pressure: kPa 35
